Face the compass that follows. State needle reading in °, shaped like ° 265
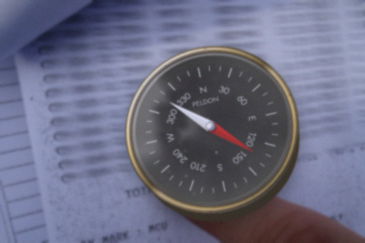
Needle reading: ° 135
